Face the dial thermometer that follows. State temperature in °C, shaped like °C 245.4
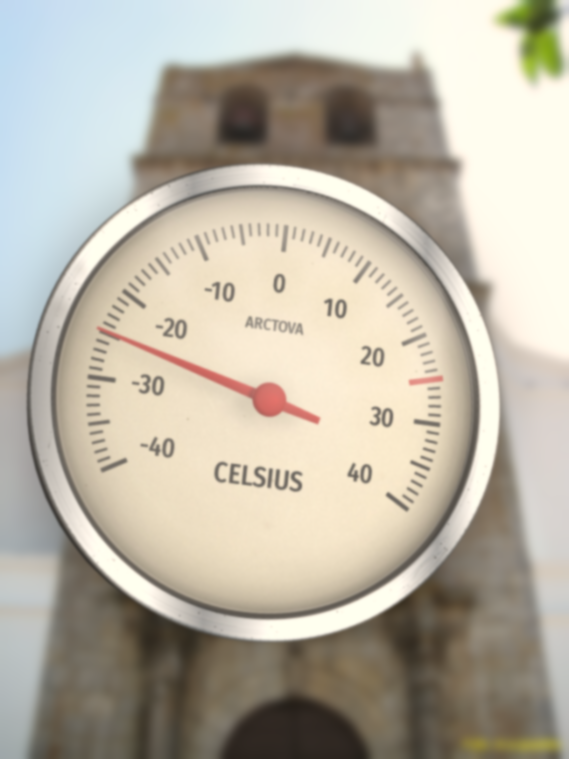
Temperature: °C -25
